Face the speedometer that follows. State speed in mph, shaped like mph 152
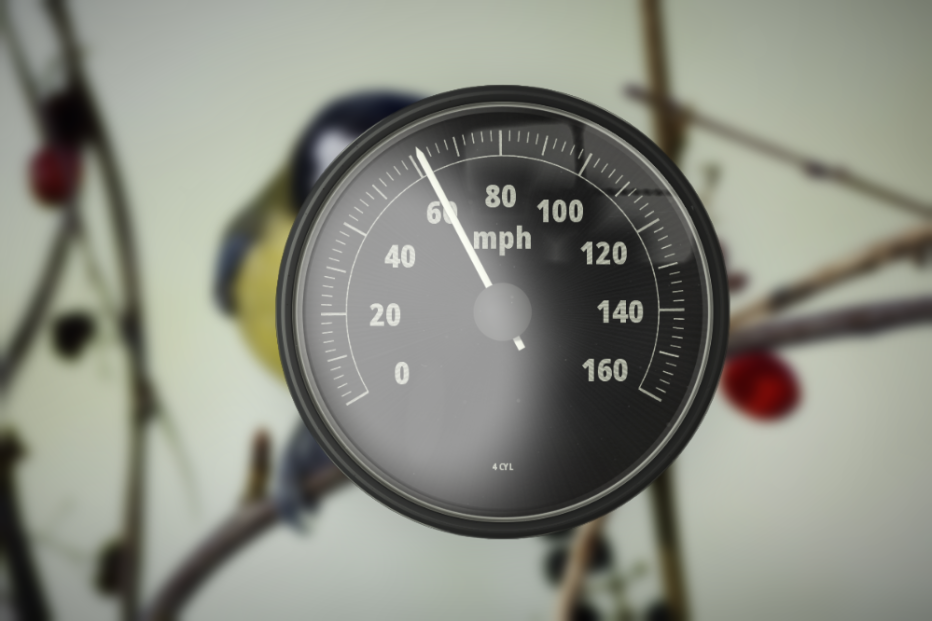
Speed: mph 62
